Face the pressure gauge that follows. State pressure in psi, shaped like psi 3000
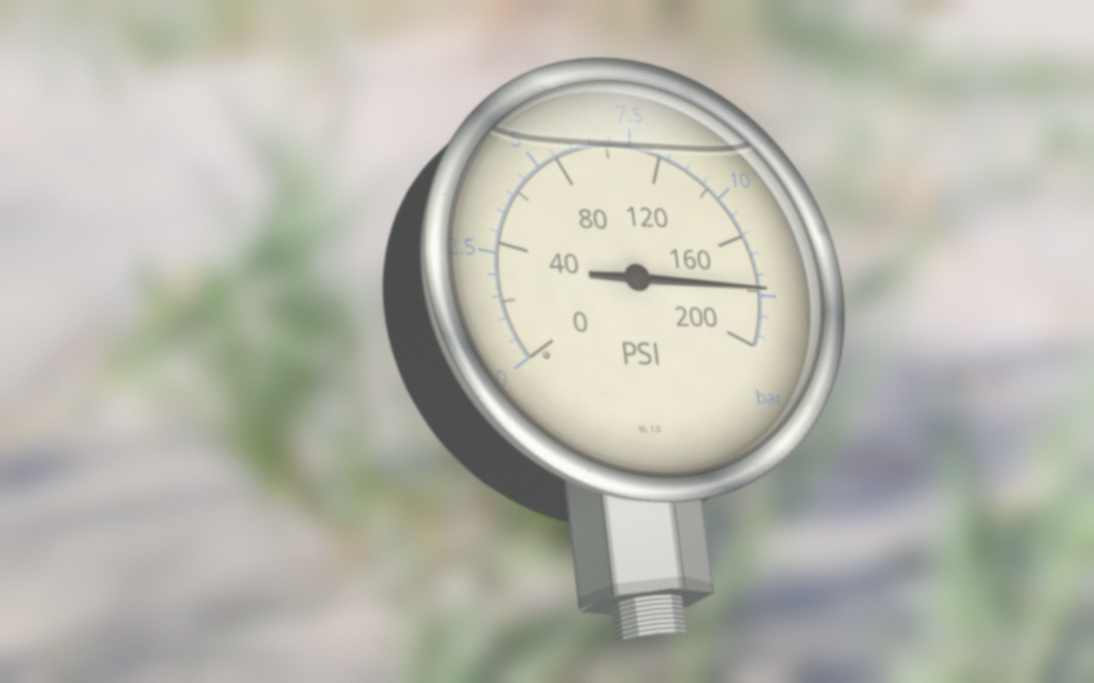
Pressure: psi 180
